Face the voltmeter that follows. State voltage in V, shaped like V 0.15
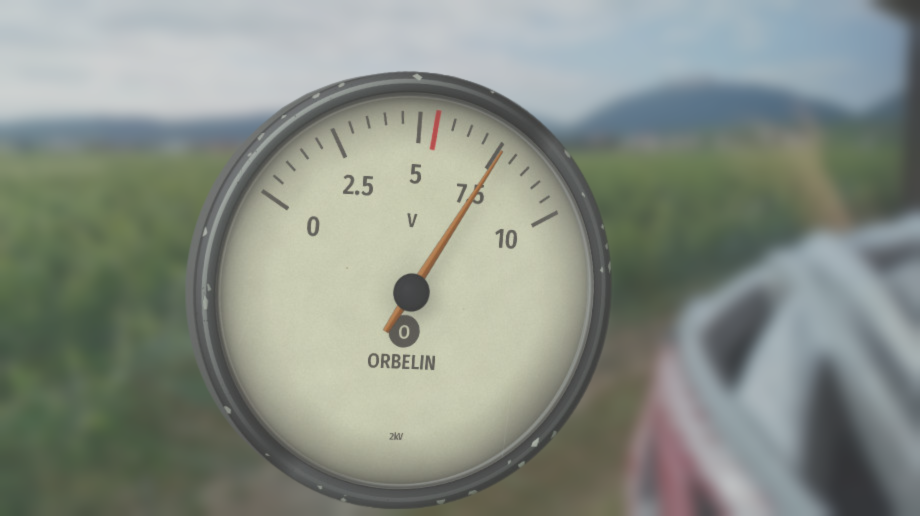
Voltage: V 7.5
